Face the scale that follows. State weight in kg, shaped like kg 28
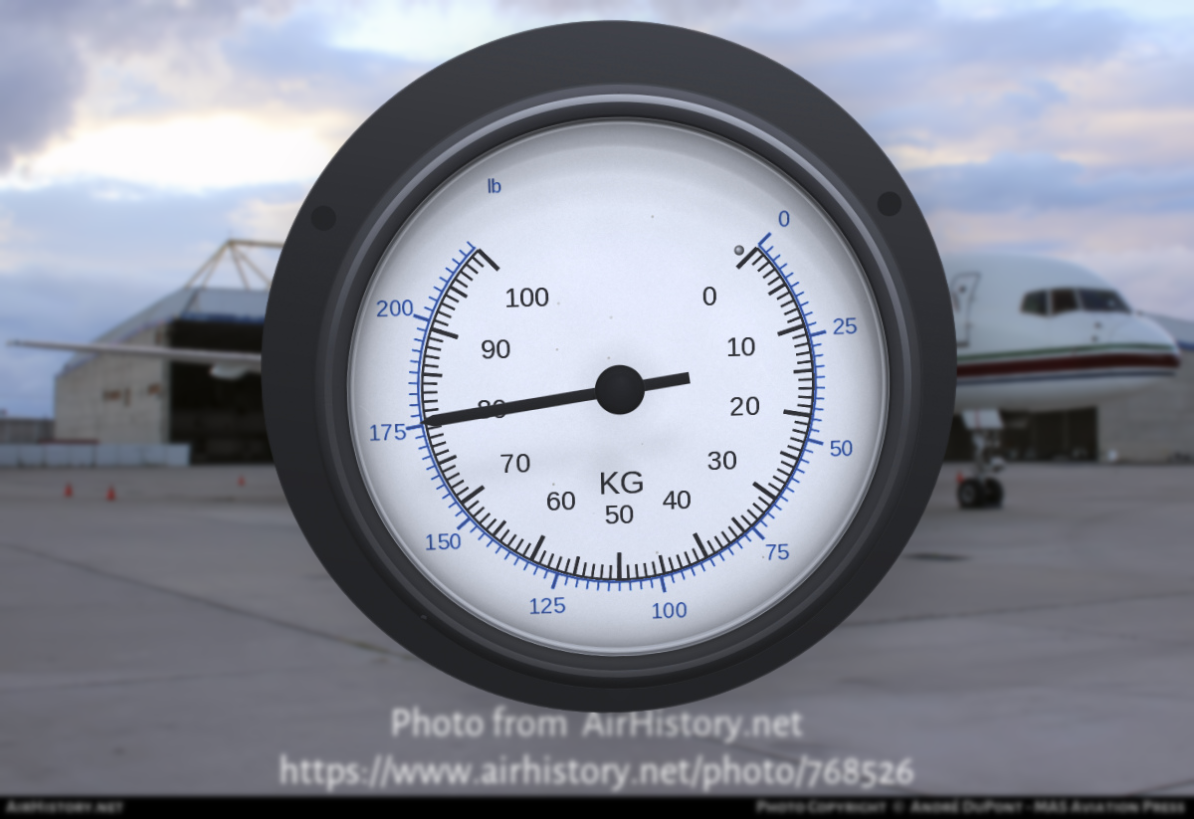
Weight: kg 80
